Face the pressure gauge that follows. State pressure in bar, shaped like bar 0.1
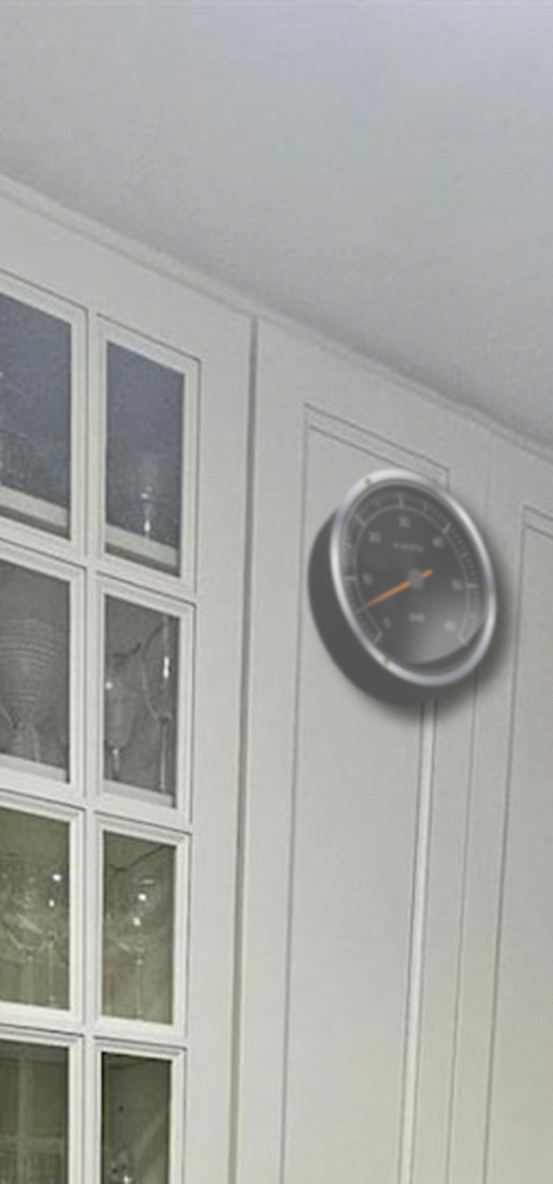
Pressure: bar 5
